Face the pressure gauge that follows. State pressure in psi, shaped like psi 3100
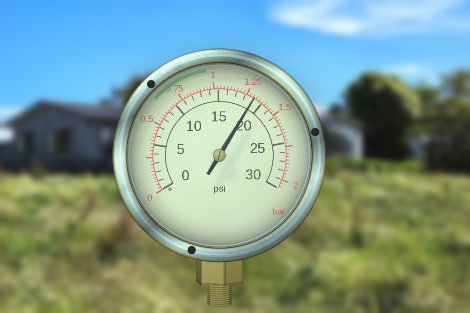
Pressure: psi 19
